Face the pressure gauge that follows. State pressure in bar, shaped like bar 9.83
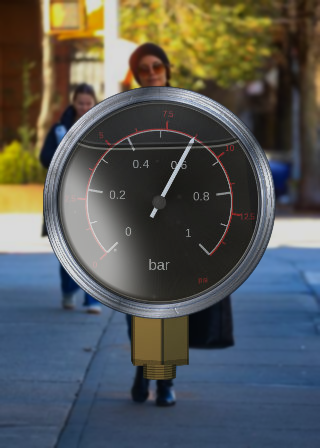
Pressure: bar 0.6
